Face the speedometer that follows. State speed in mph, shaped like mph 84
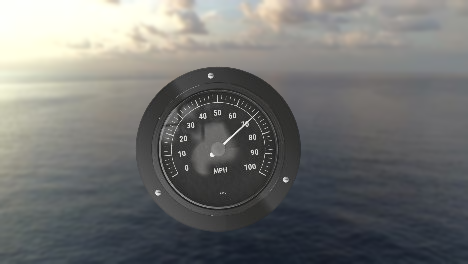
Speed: mph 70
